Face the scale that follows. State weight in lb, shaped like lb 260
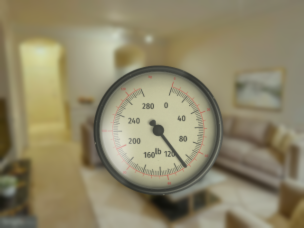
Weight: lb 110
